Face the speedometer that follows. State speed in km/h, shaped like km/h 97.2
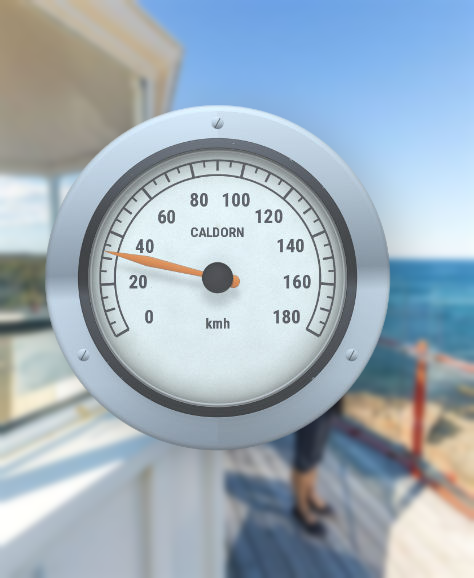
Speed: km/h 32.5
